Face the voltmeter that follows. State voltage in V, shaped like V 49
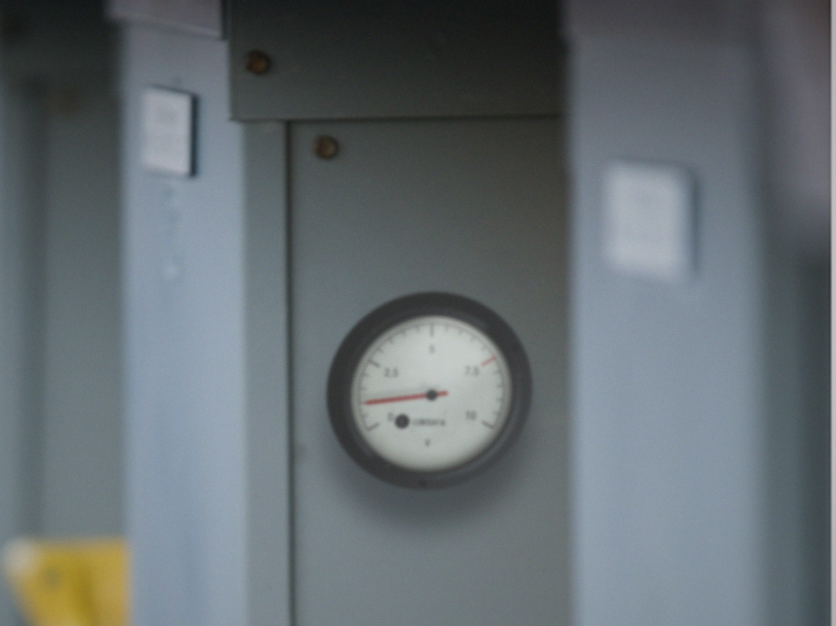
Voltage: V 1
